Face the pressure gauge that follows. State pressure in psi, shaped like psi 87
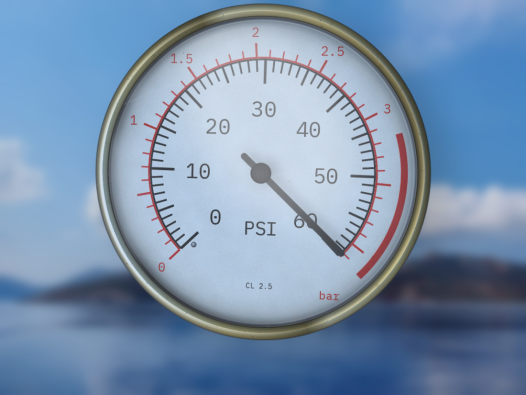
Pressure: psi 59.5
